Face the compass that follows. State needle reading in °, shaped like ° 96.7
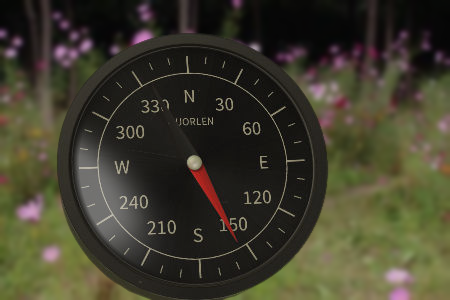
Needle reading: ° 155
